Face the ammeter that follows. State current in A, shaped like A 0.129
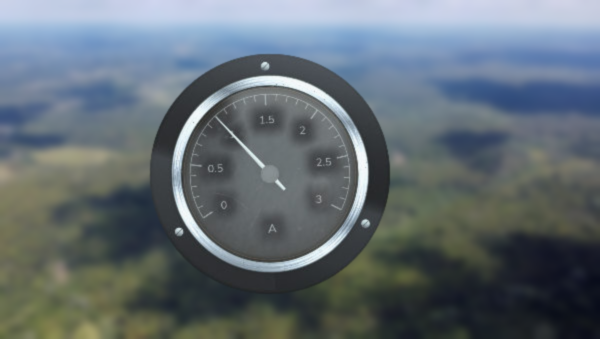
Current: A 1
